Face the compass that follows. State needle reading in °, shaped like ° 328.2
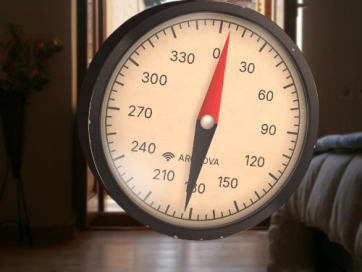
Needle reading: ° 5
